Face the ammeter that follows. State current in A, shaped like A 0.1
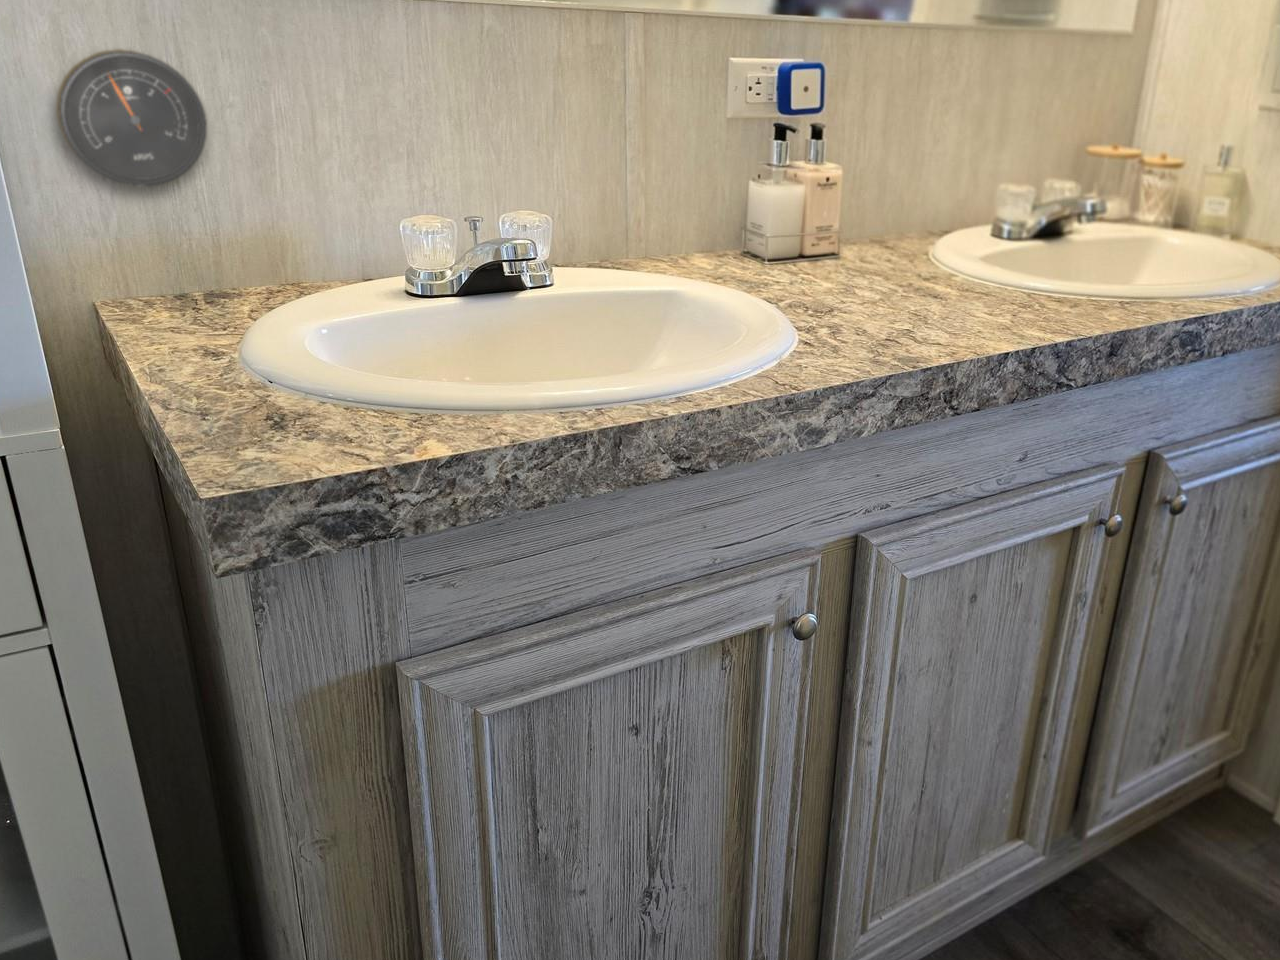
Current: A 1.3
